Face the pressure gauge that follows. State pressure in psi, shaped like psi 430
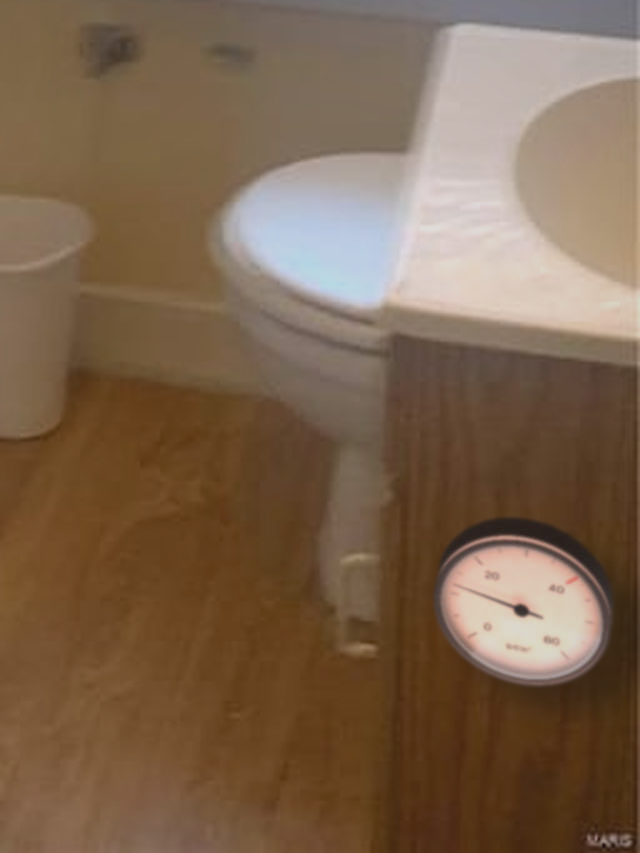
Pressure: psi 12.5
